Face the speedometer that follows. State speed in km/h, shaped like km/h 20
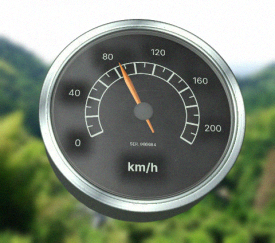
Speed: km/h 85
